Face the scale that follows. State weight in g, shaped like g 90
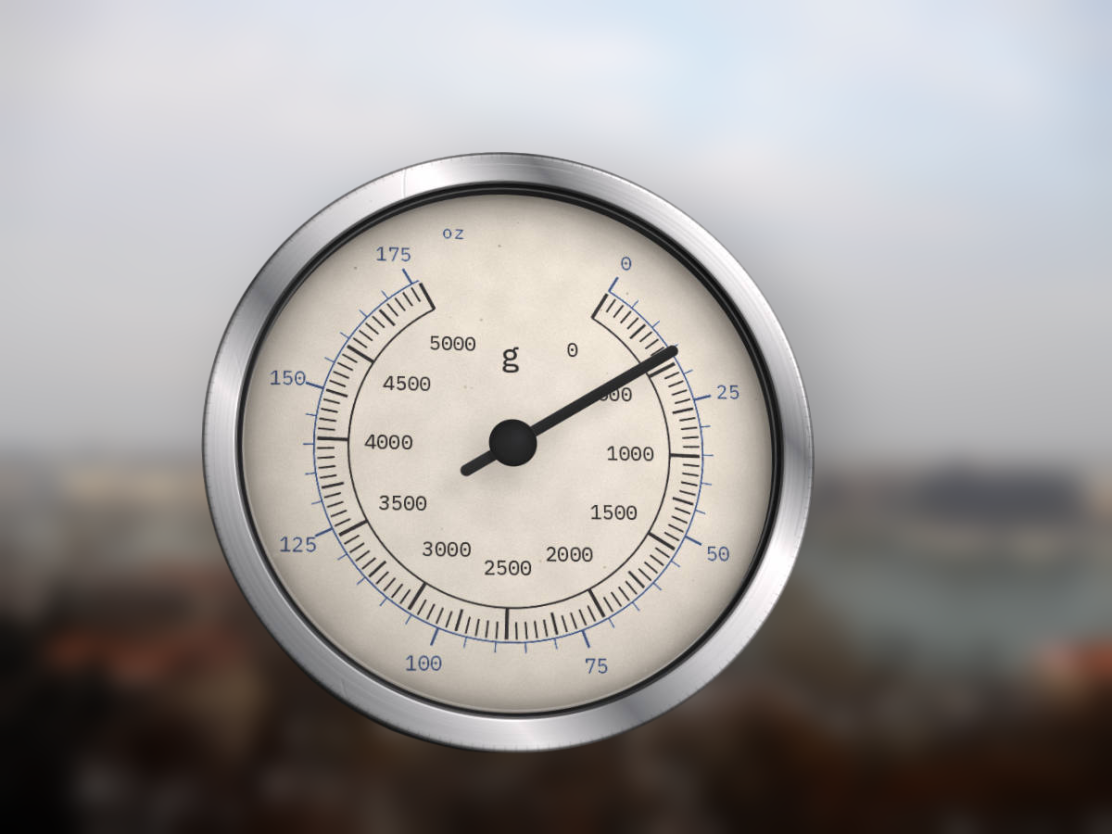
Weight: g 450
